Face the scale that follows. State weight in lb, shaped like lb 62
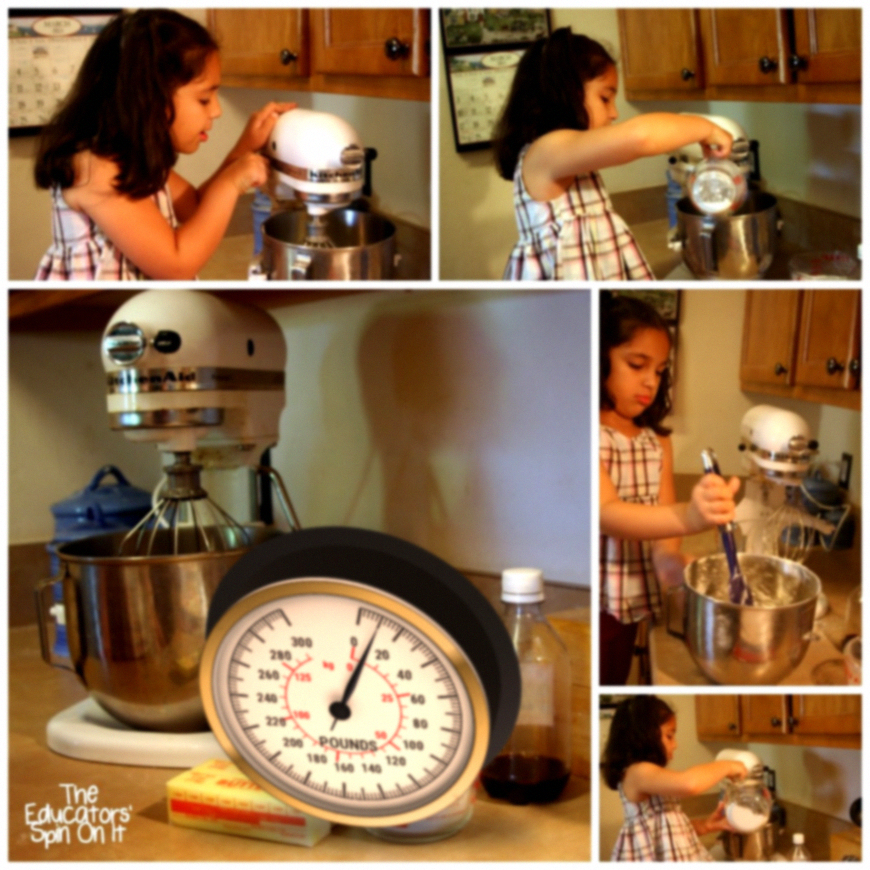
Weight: lb 10
